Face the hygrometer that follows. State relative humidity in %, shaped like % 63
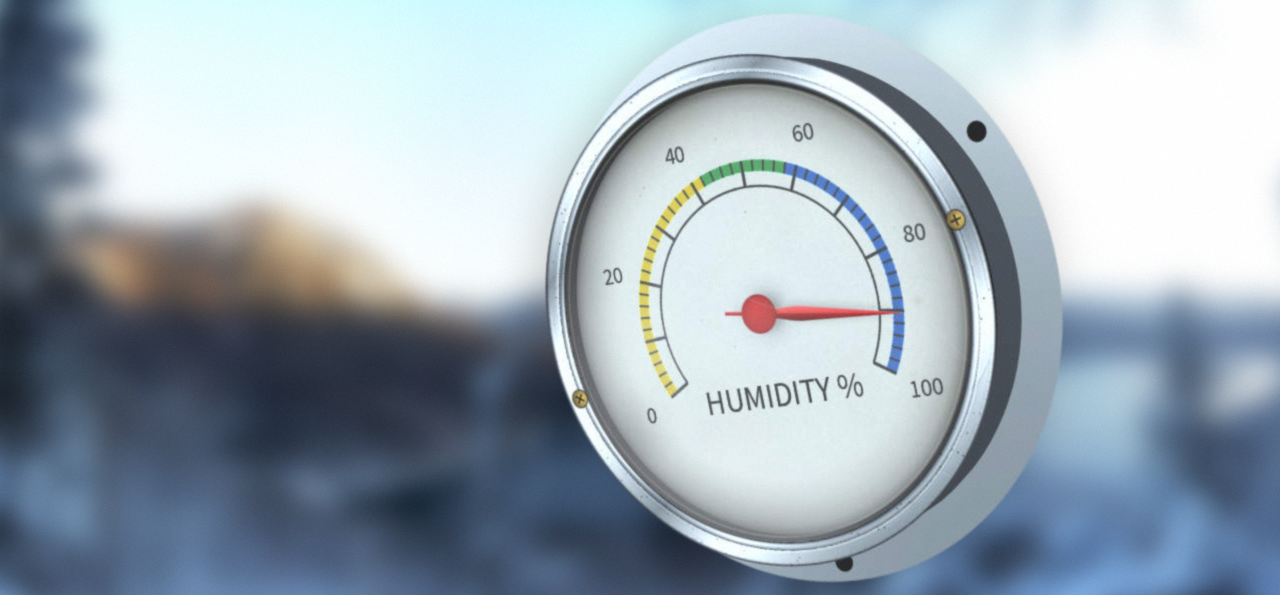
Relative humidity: % 90
